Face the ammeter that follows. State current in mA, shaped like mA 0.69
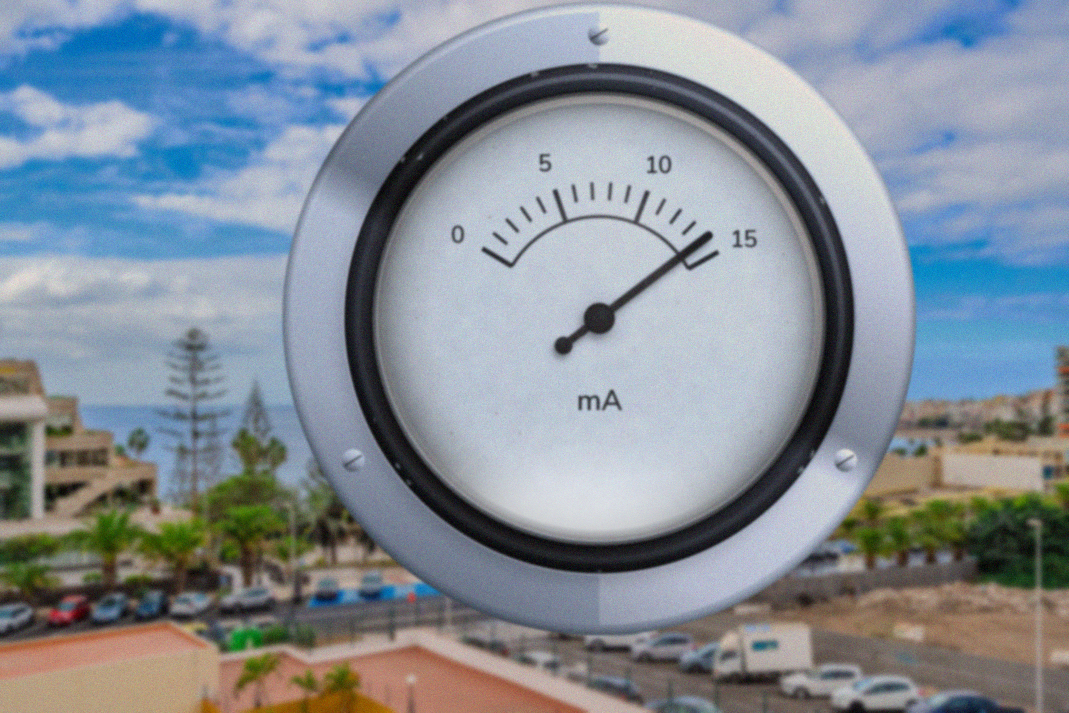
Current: mA 14
